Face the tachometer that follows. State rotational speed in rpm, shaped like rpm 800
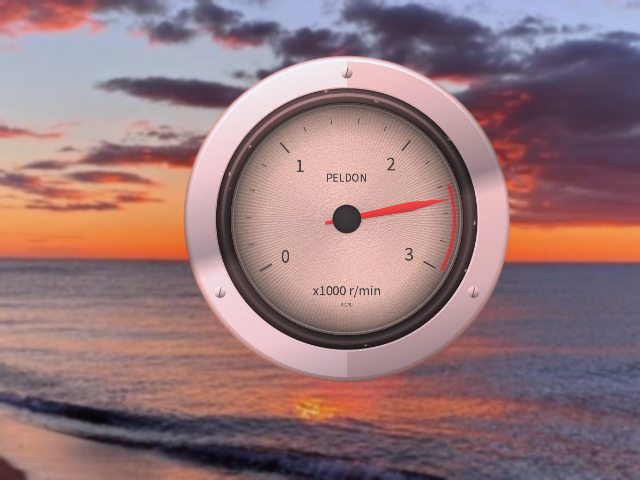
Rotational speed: rpm 2500
